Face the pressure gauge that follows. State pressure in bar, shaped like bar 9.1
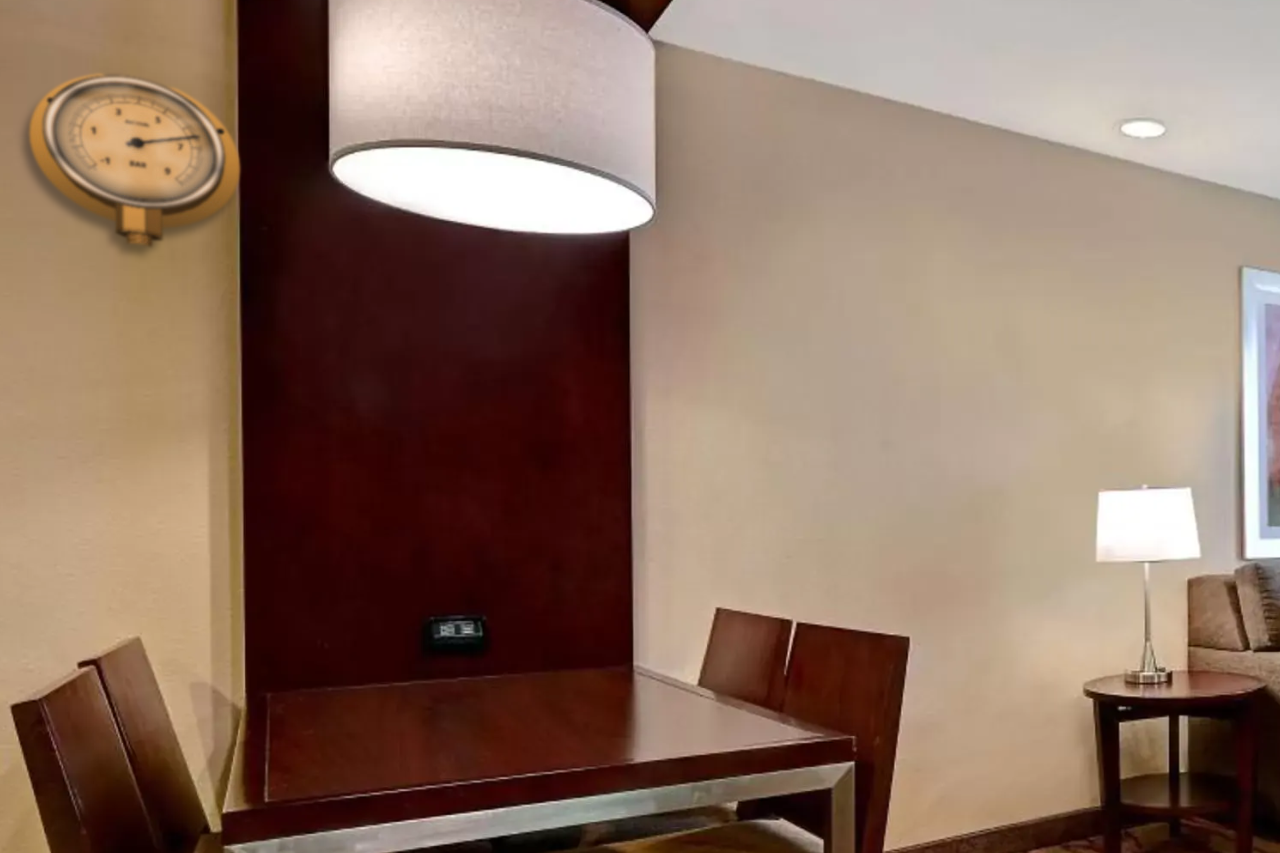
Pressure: bar 6.5
